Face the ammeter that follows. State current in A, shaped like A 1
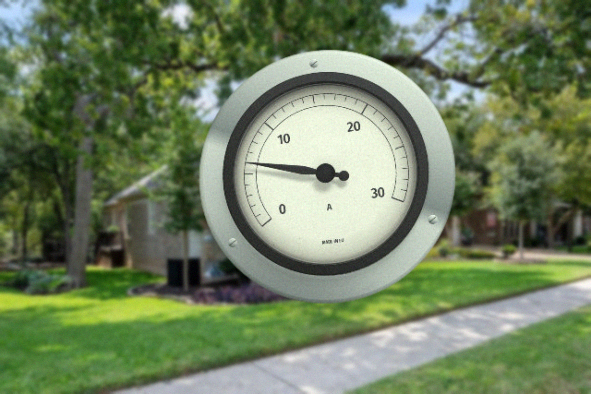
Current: A 6
